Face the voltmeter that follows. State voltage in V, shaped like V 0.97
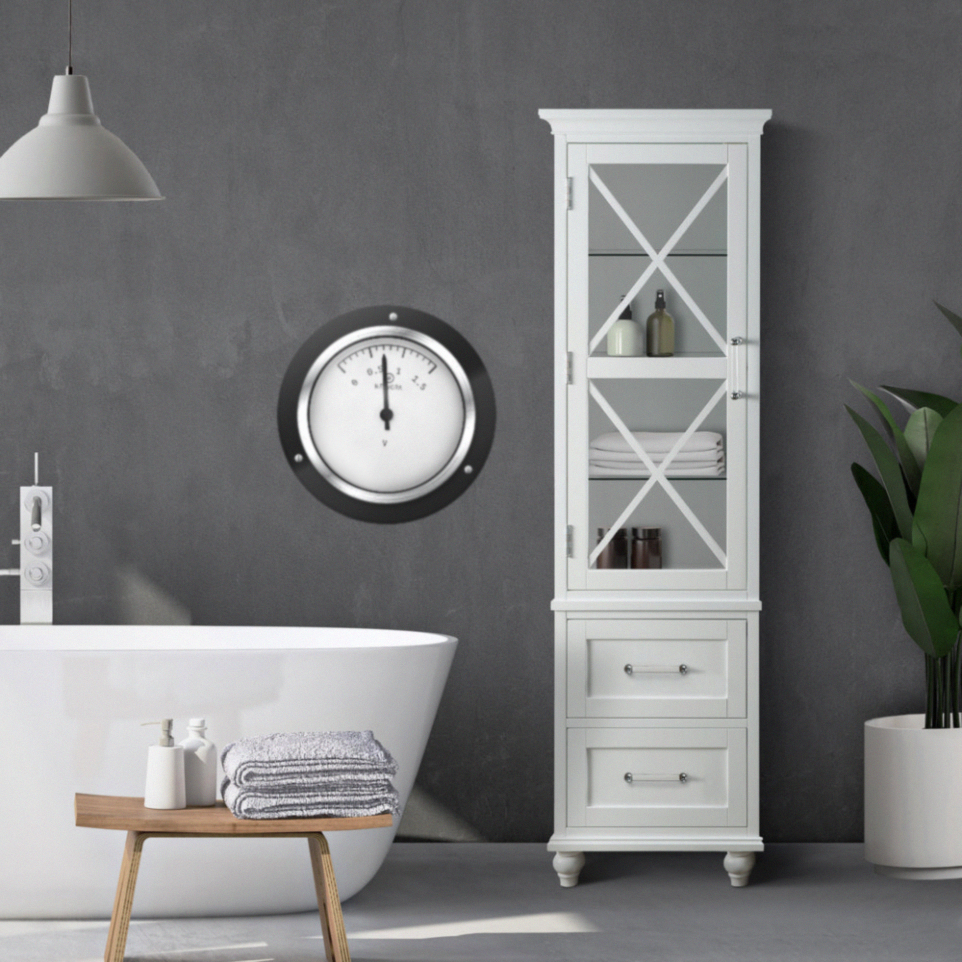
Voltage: V 0.7
